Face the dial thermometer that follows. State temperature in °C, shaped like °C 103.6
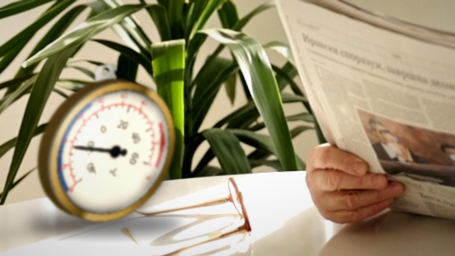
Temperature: °C -20
